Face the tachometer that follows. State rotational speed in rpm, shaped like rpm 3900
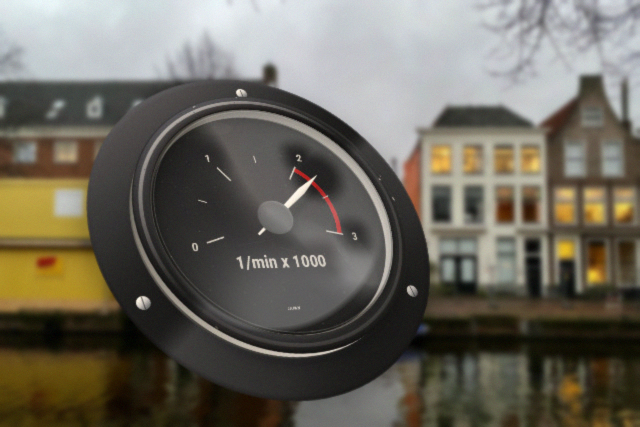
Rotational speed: rpm 2250
